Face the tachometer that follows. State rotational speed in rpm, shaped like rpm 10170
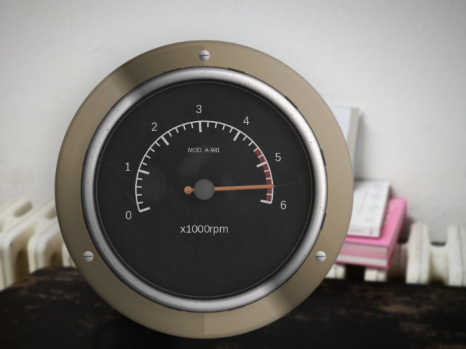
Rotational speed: rpm 5600
